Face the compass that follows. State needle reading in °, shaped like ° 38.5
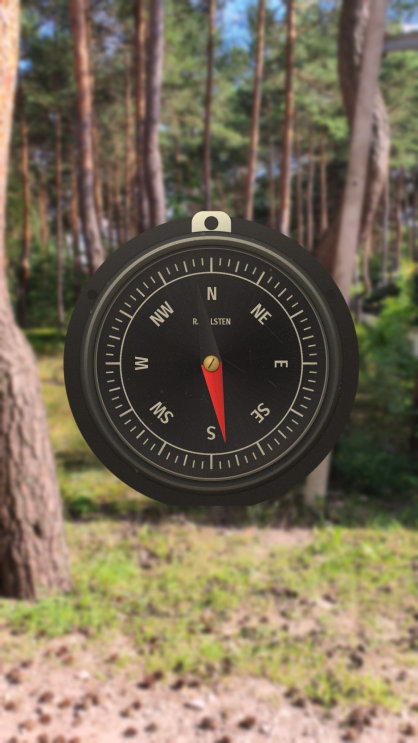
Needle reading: ° 170
